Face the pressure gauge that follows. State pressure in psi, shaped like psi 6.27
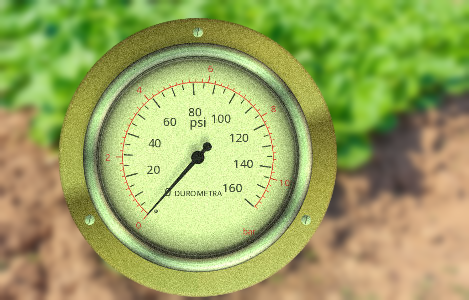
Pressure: psi 0
